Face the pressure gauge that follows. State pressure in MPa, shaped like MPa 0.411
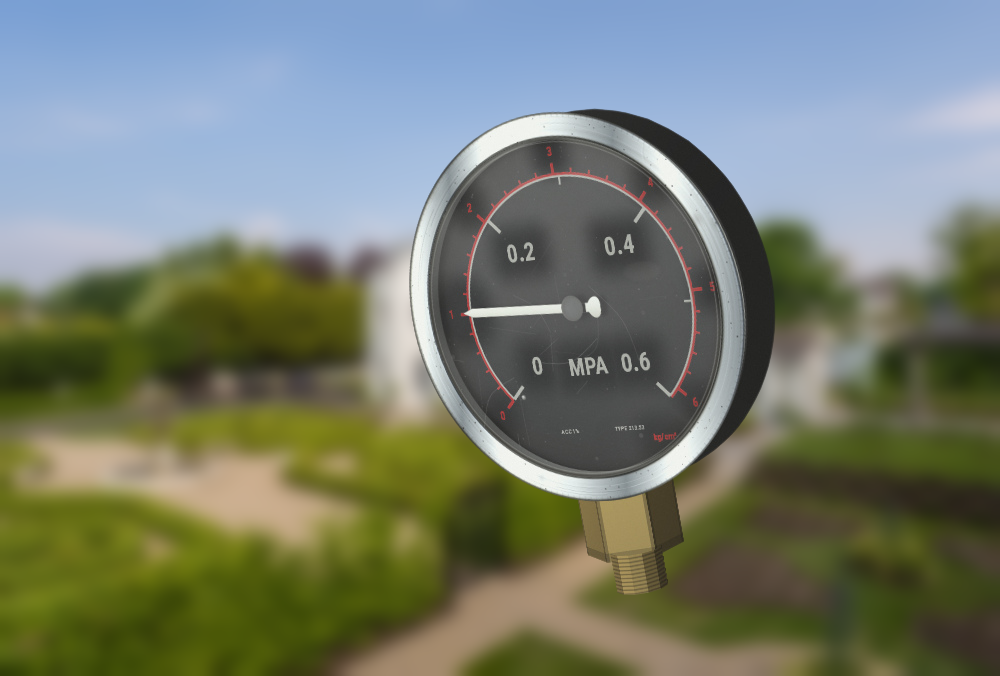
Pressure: MPa 0.1
